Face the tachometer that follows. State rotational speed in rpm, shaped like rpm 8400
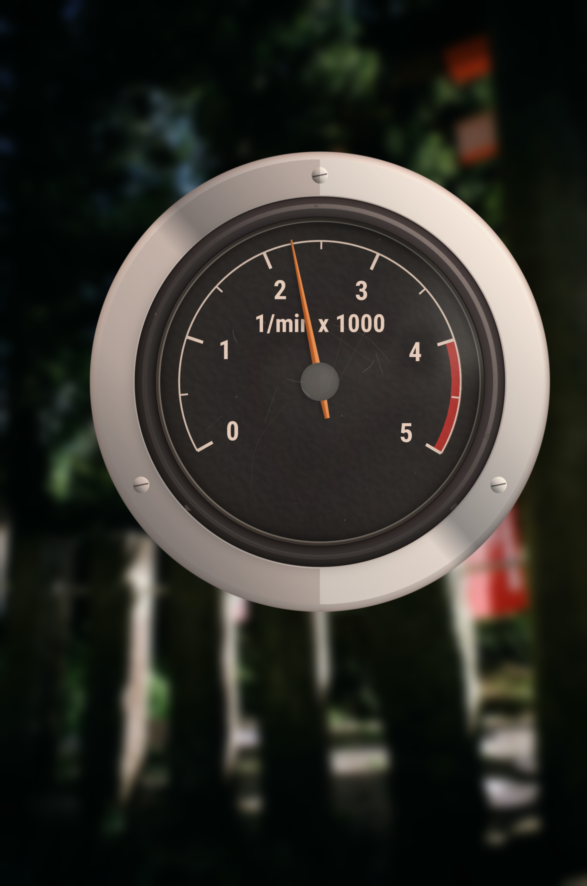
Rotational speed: rpm 2250
